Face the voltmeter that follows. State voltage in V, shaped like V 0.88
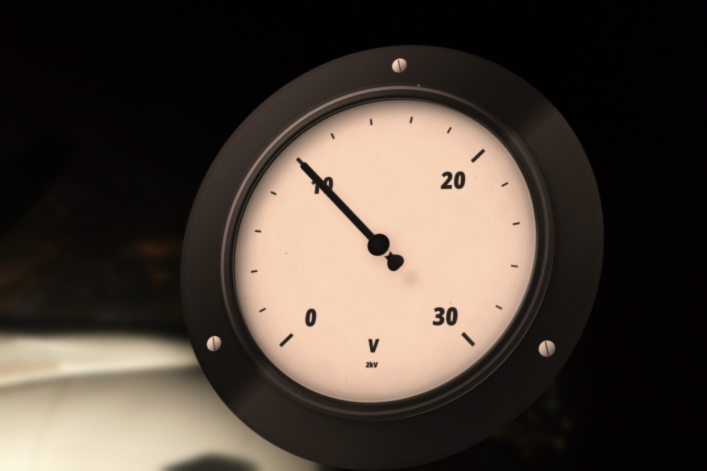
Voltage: V 10
